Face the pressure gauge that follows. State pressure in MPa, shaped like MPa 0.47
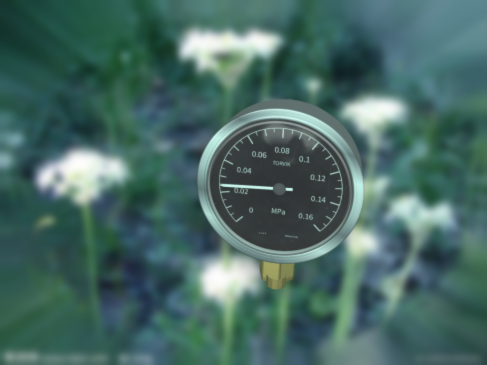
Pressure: MPa 0.025
